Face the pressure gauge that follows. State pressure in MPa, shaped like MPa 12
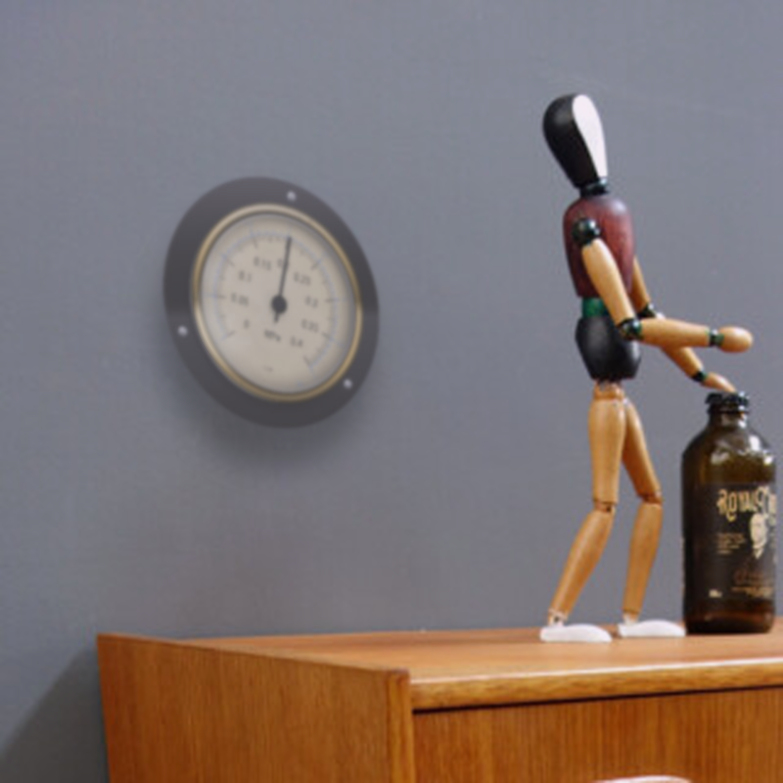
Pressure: MPa 0.2
